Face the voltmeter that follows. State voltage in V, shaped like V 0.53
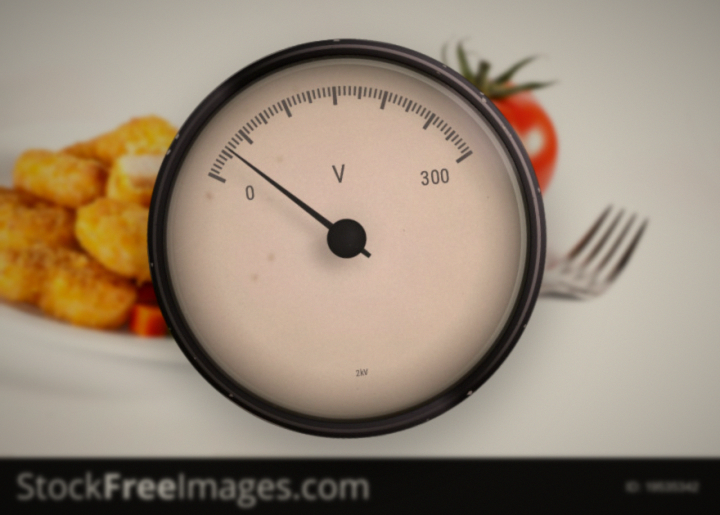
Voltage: V 30
